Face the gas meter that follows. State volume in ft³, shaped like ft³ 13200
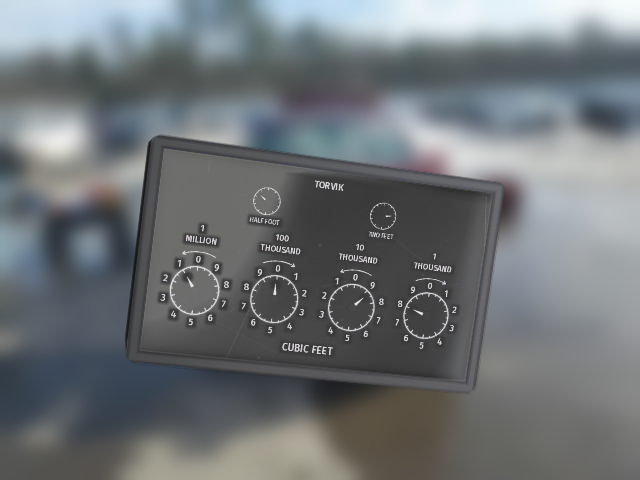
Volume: ft³ 98800
